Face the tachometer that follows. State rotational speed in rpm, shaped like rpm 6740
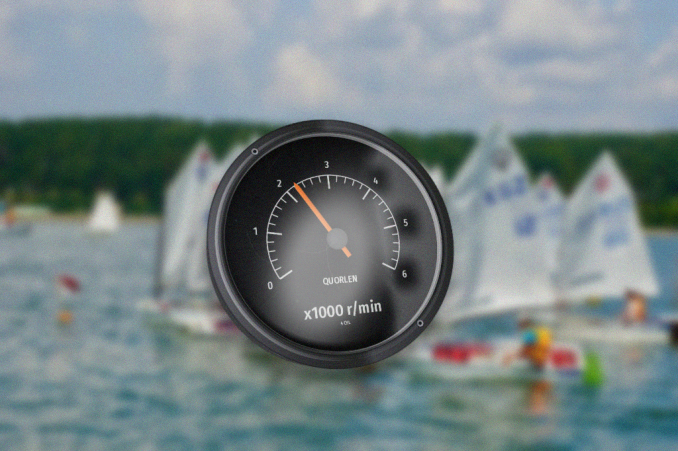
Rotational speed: rpm 2200
